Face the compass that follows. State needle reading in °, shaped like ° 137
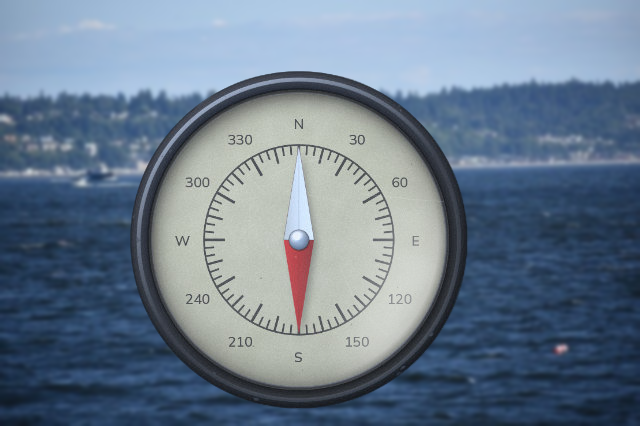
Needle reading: ° 180
